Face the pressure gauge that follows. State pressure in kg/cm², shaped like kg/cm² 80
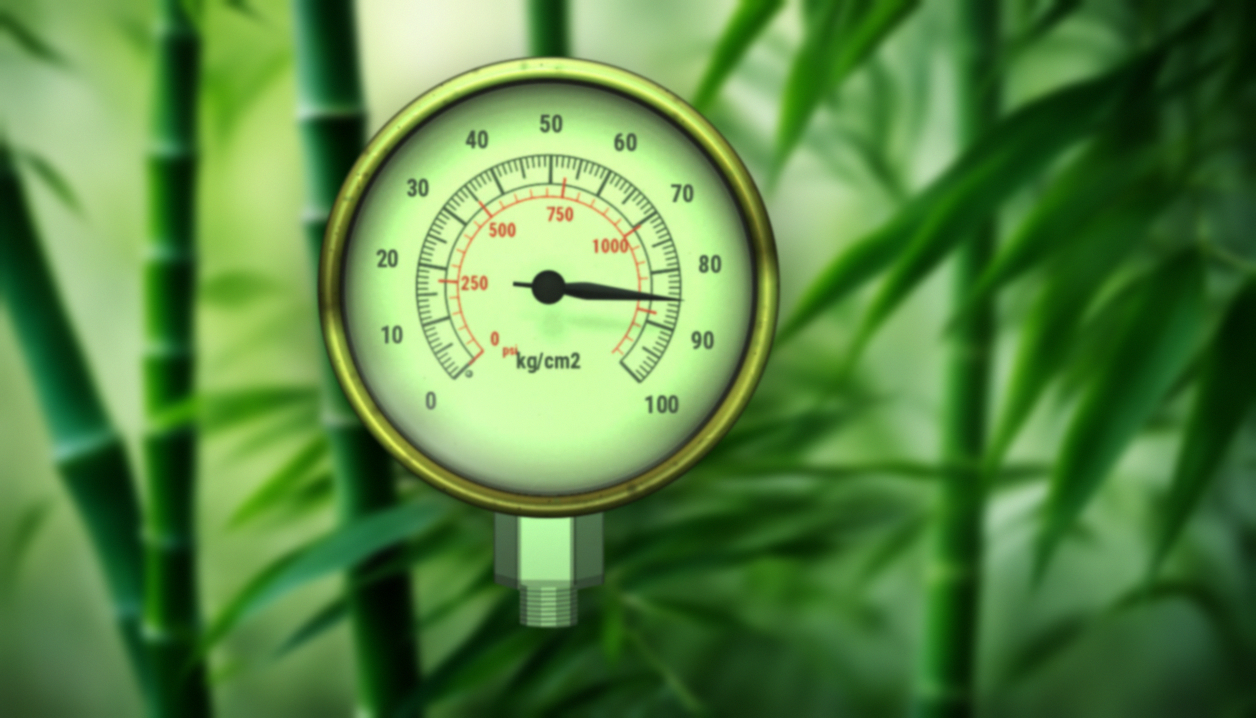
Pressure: kg/cm² 85
